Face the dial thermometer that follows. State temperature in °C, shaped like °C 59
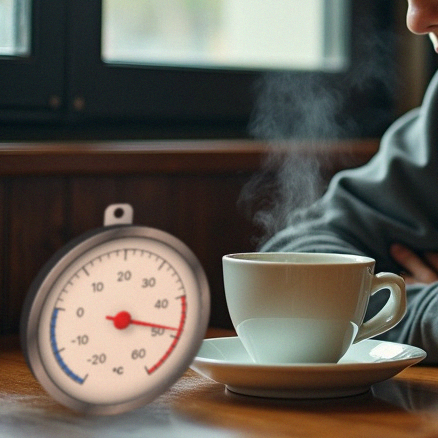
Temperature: °C 48
